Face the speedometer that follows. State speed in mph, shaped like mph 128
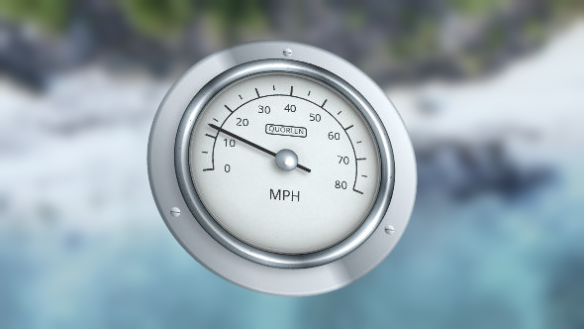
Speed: mph 12.5
